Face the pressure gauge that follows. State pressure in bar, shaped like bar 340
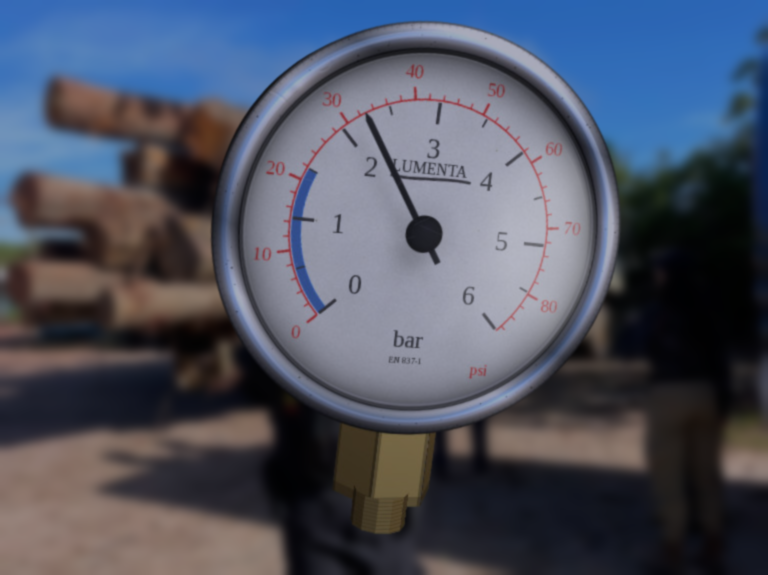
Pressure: bar 2.25
